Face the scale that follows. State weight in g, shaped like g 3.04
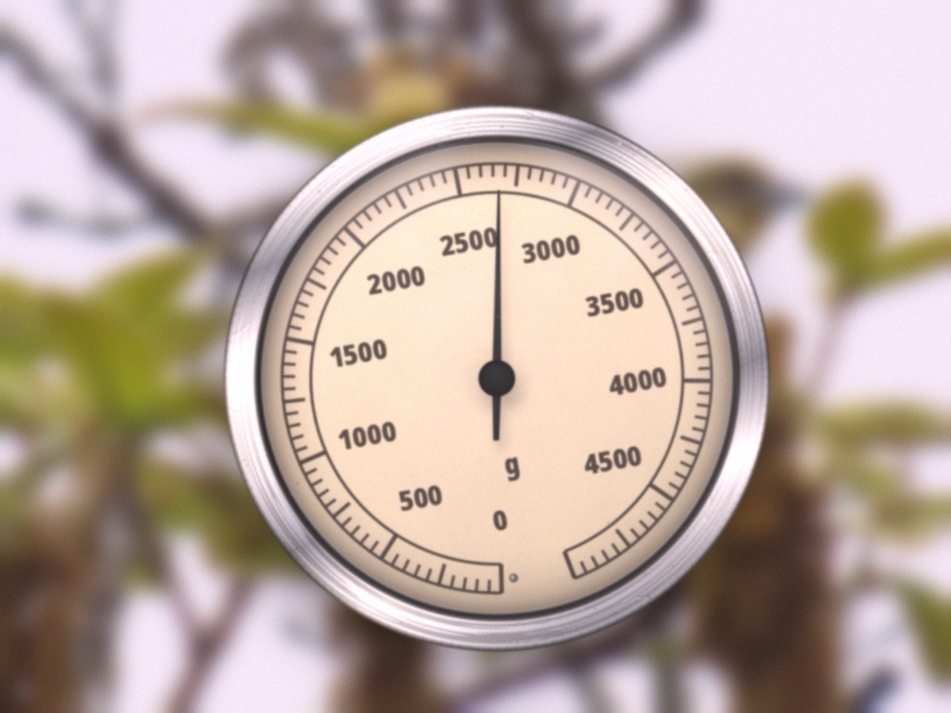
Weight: g 2675
